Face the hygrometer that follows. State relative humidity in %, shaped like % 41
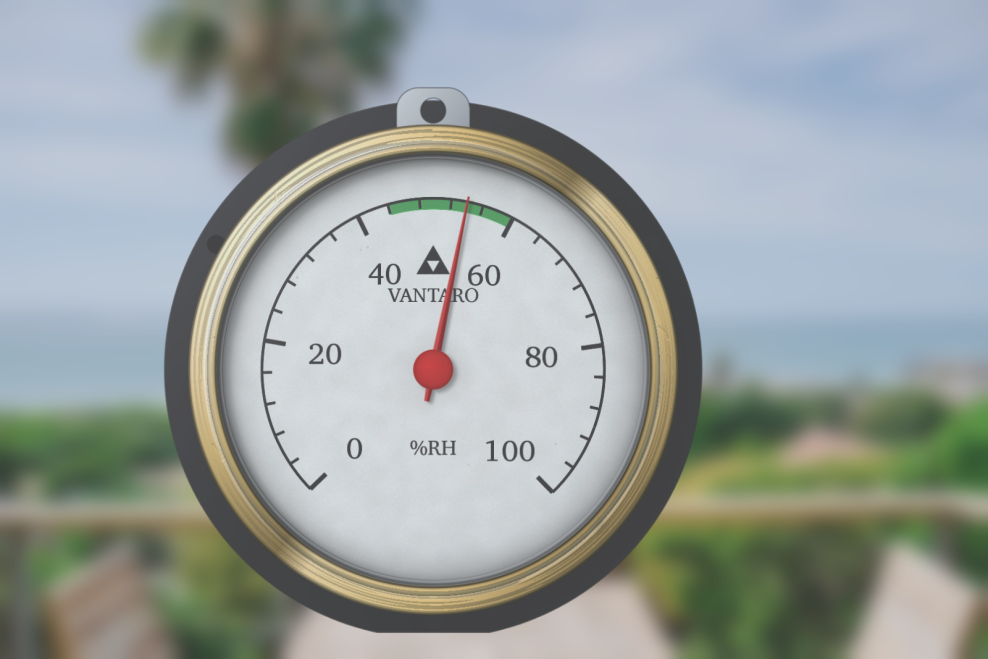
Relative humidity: % 54
